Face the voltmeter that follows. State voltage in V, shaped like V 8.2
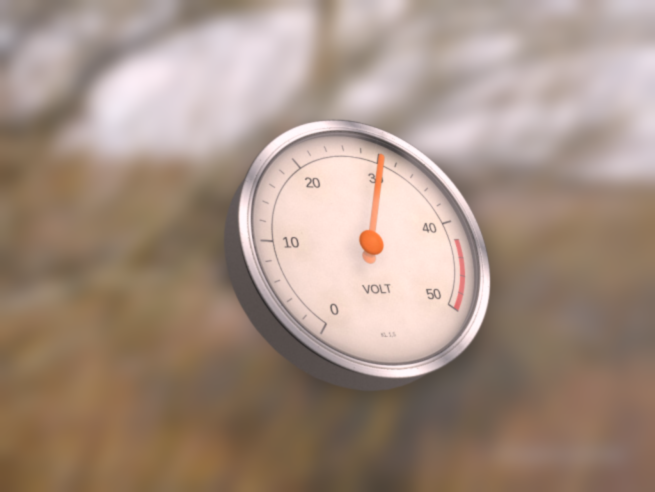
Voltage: V 30
